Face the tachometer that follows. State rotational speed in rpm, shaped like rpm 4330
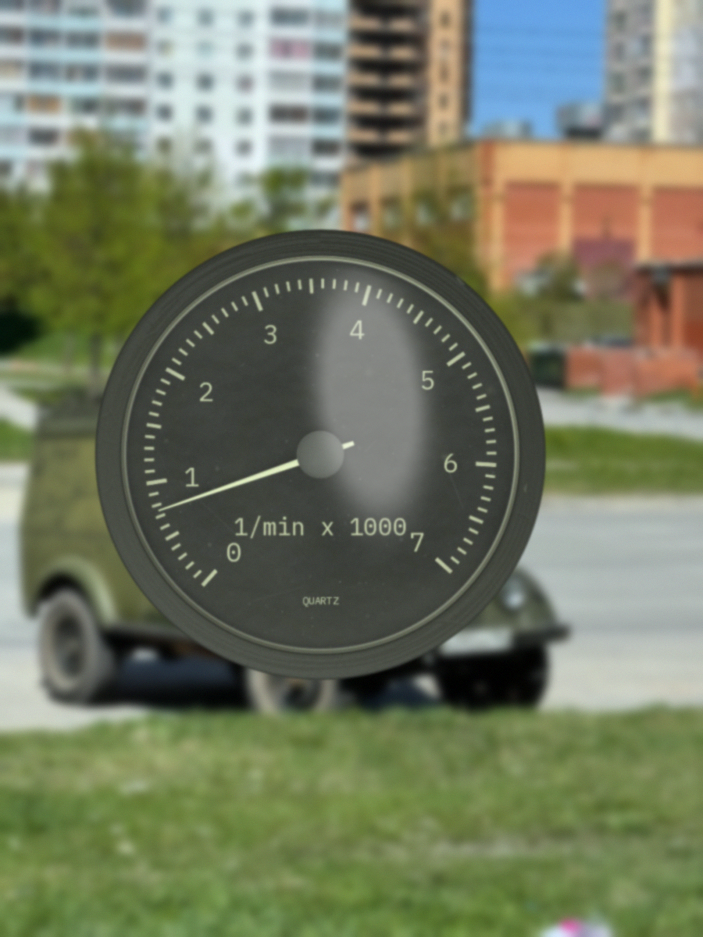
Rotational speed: rpm 750
